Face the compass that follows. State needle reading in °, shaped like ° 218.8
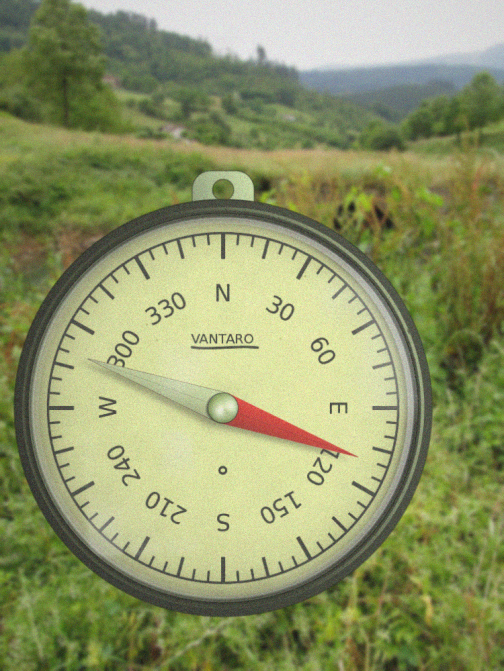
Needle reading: ° 110
